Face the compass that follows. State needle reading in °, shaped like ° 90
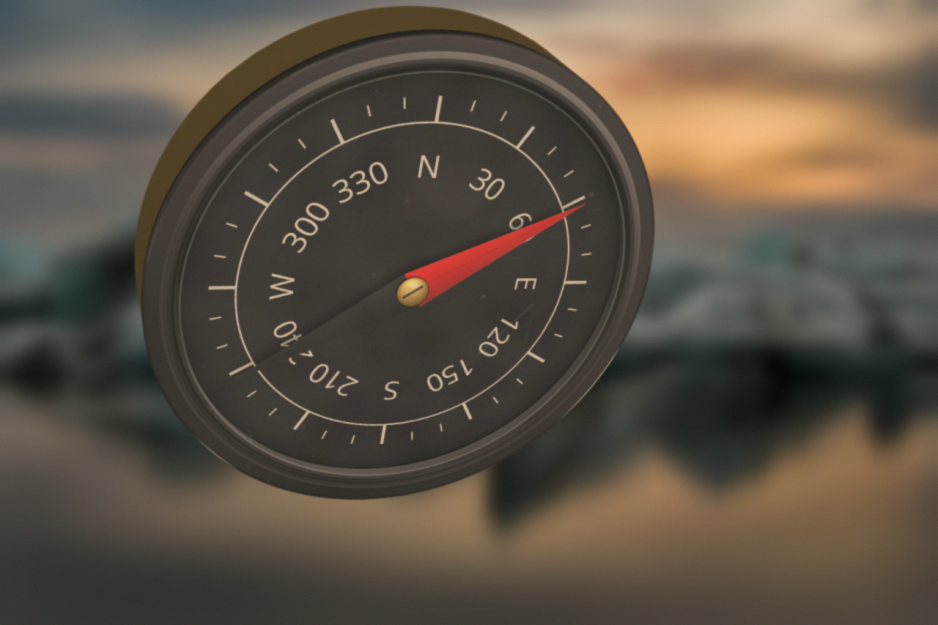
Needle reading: ° 60
